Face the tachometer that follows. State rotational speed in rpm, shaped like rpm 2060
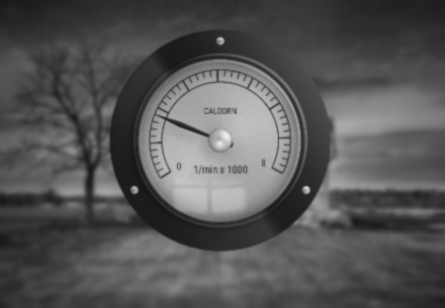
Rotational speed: rpm 1800
